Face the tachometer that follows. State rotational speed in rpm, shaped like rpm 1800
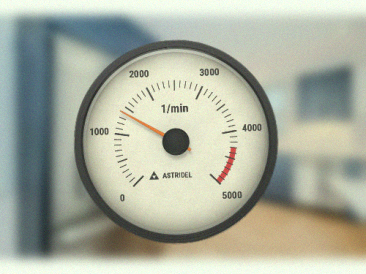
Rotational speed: rpm 1400
